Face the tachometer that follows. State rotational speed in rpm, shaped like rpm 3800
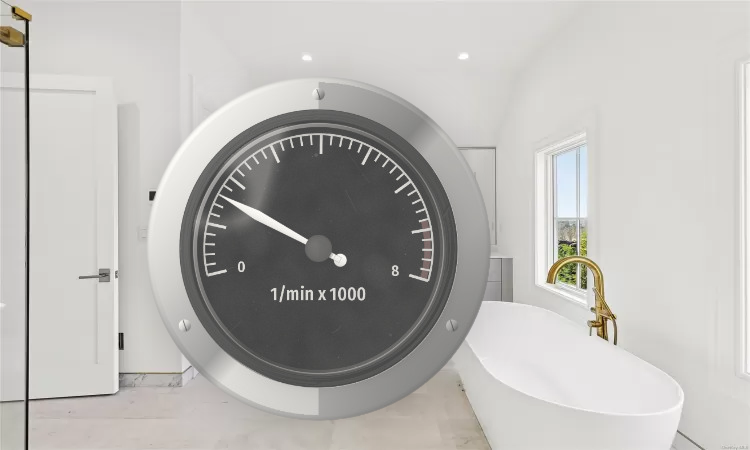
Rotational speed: rpm 1600
